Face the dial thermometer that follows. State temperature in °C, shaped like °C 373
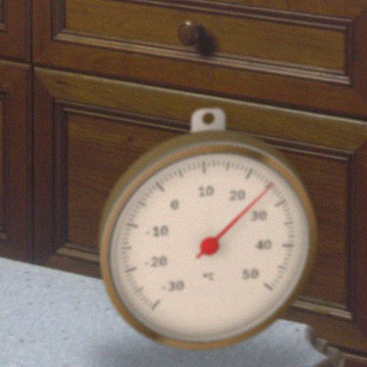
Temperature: °C 25
